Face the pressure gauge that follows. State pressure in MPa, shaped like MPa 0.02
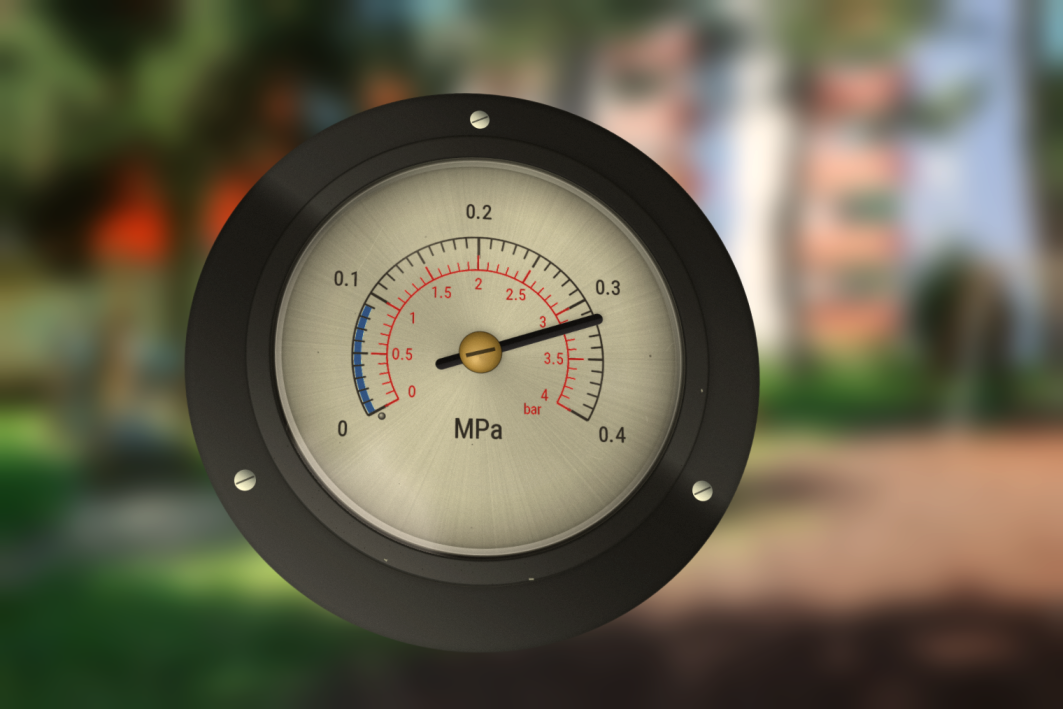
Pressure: MPa 0.32
